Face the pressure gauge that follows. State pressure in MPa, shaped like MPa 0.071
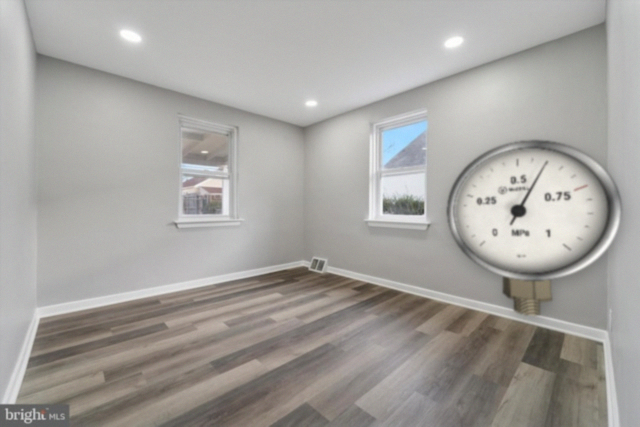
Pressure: MPa 0.6
